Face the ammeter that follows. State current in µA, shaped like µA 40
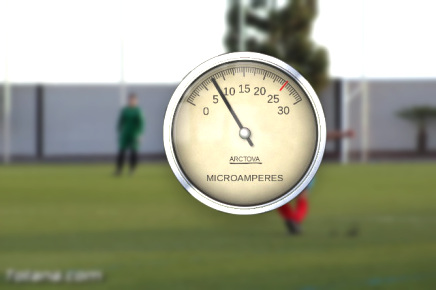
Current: µA 7.5
